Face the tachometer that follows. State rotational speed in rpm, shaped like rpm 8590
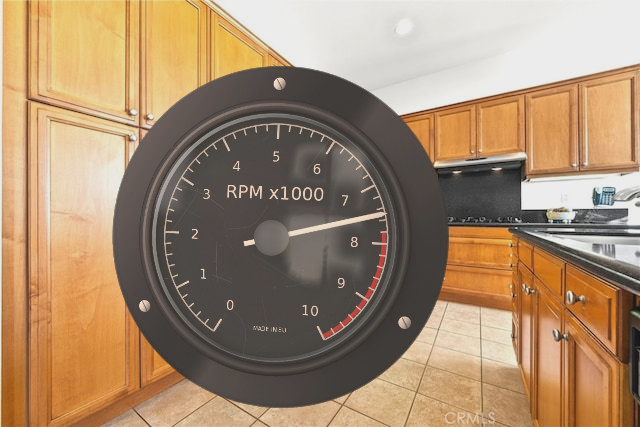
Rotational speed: rpm 7500
